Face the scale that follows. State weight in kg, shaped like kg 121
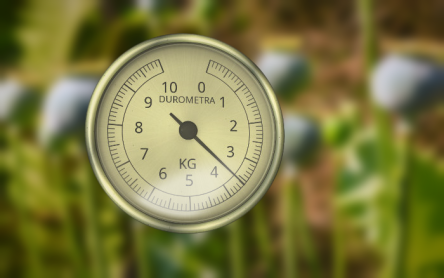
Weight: kg 3.6
